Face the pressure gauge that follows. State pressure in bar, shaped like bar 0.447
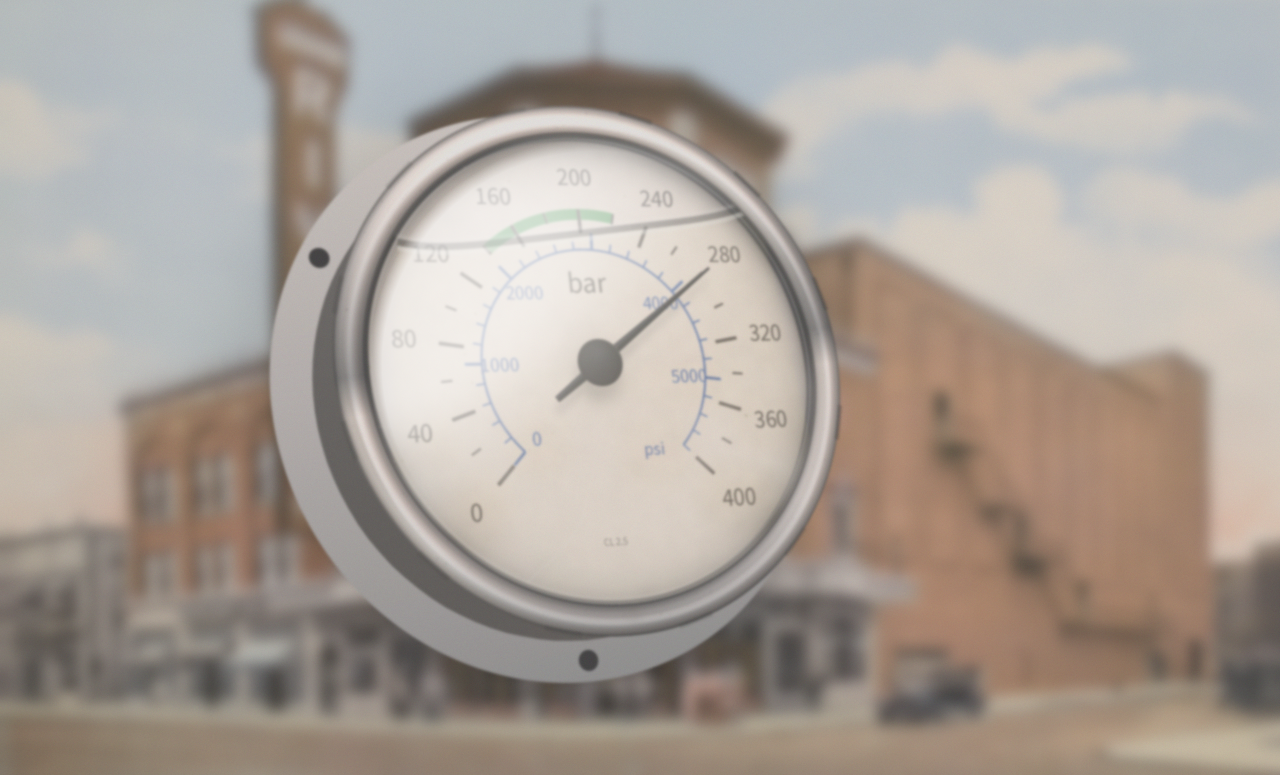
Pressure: bar 280
